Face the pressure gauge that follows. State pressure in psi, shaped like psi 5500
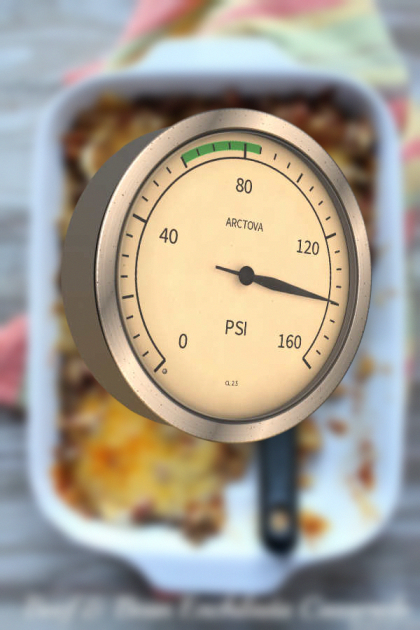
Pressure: psi 140
